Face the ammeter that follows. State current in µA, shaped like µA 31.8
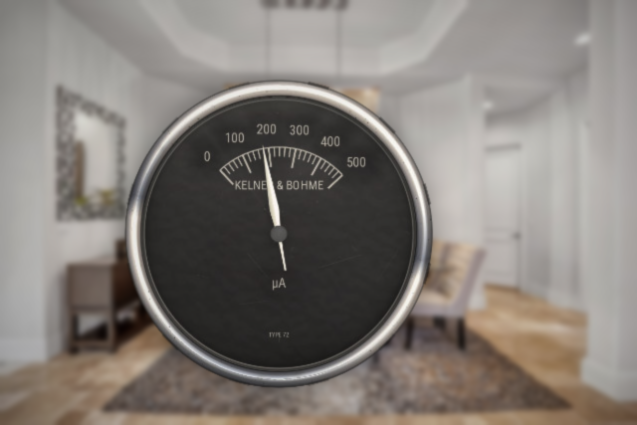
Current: µA 180
